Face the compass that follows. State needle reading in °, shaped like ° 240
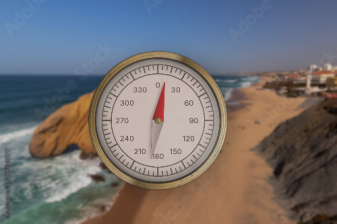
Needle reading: ° 10
